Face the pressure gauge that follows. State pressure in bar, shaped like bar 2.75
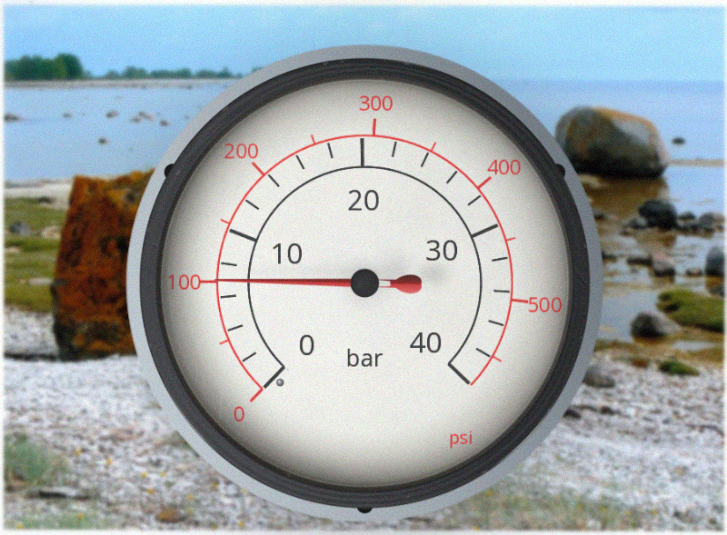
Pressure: bar 7
